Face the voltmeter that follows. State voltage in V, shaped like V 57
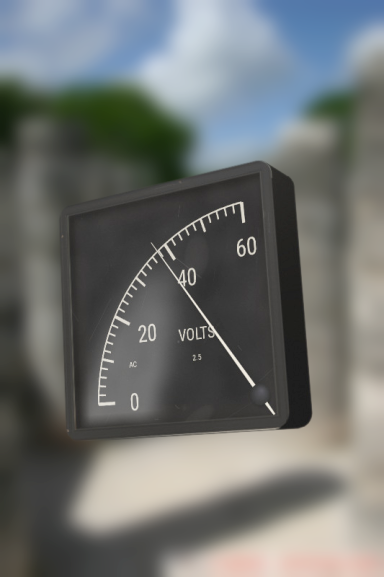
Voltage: V 38
